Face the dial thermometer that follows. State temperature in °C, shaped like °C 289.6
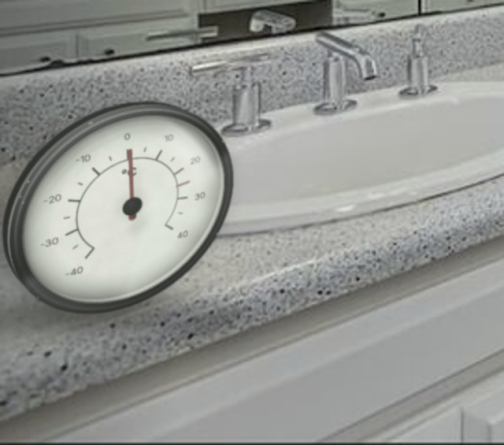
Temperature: °C 0
